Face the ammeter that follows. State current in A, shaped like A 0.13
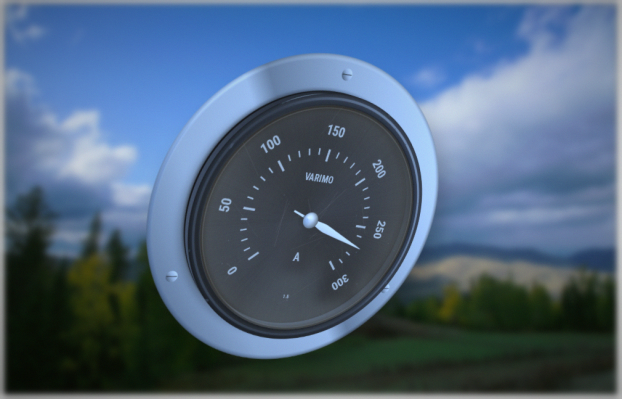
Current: A 270
